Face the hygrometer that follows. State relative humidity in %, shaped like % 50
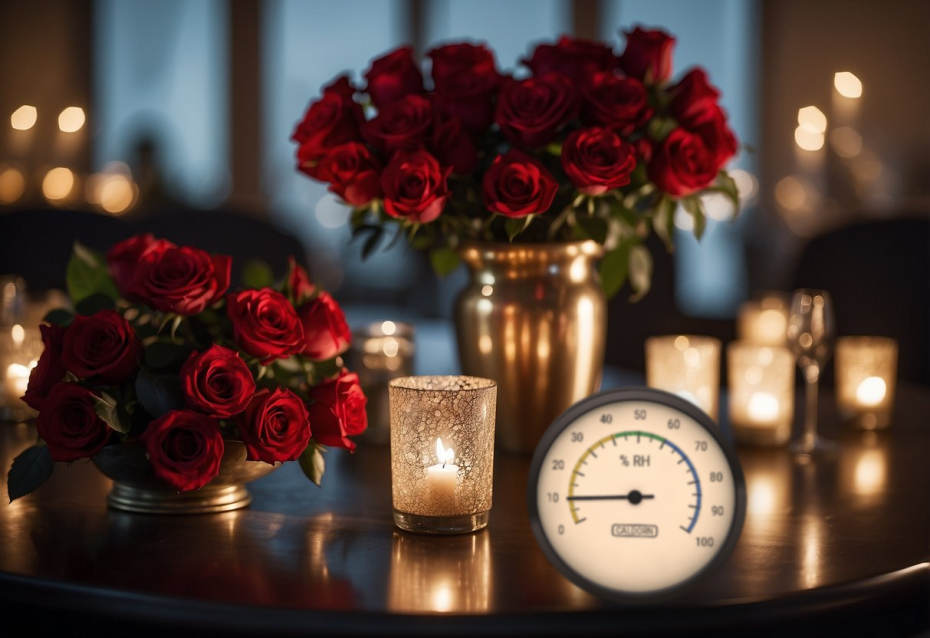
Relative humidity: % 10
